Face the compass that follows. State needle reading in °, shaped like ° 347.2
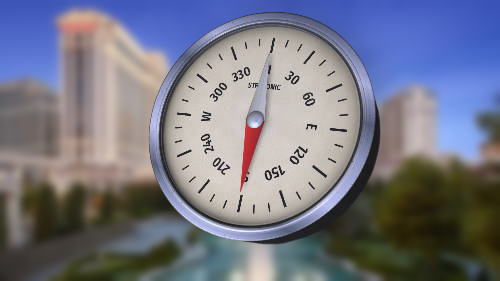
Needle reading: ° 180
